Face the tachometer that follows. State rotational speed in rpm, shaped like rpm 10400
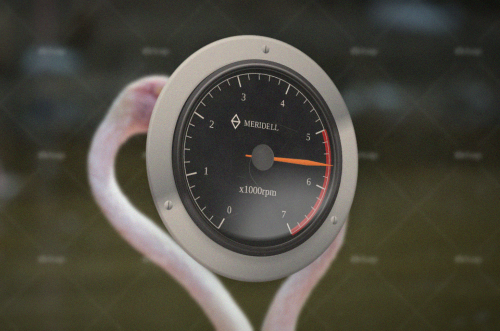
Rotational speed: rpm 5600
